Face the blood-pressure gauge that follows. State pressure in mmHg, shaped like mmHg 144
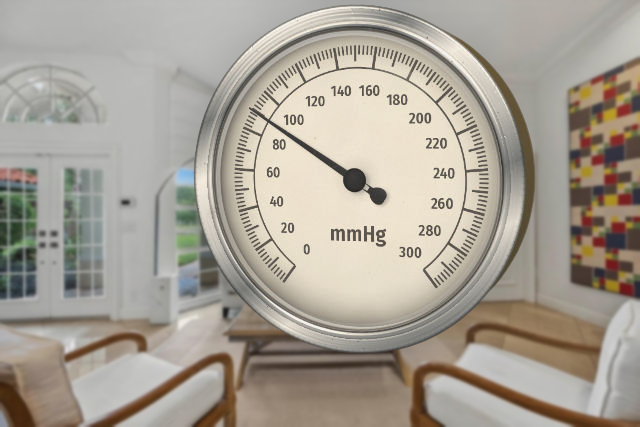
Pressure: mmHg 90
